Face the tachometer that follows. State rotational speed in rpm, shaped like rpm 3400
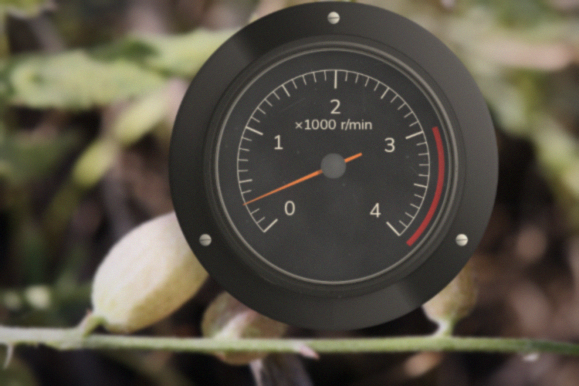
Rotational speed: rpm 300
